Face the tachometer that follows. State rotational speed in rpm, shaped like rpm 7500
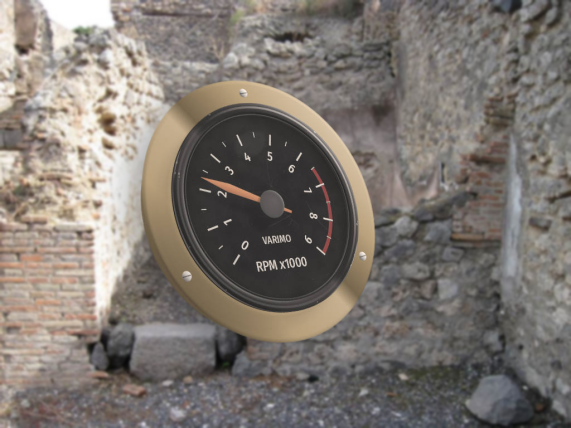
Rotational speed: rpm 2250
